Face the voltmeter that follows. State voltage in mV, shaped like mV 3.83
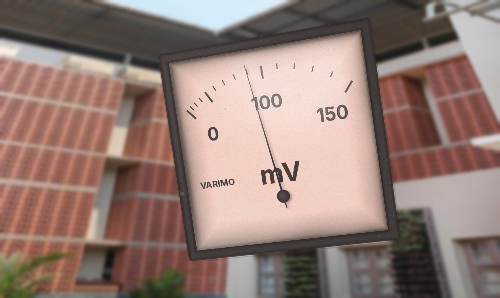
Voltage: mV 90
